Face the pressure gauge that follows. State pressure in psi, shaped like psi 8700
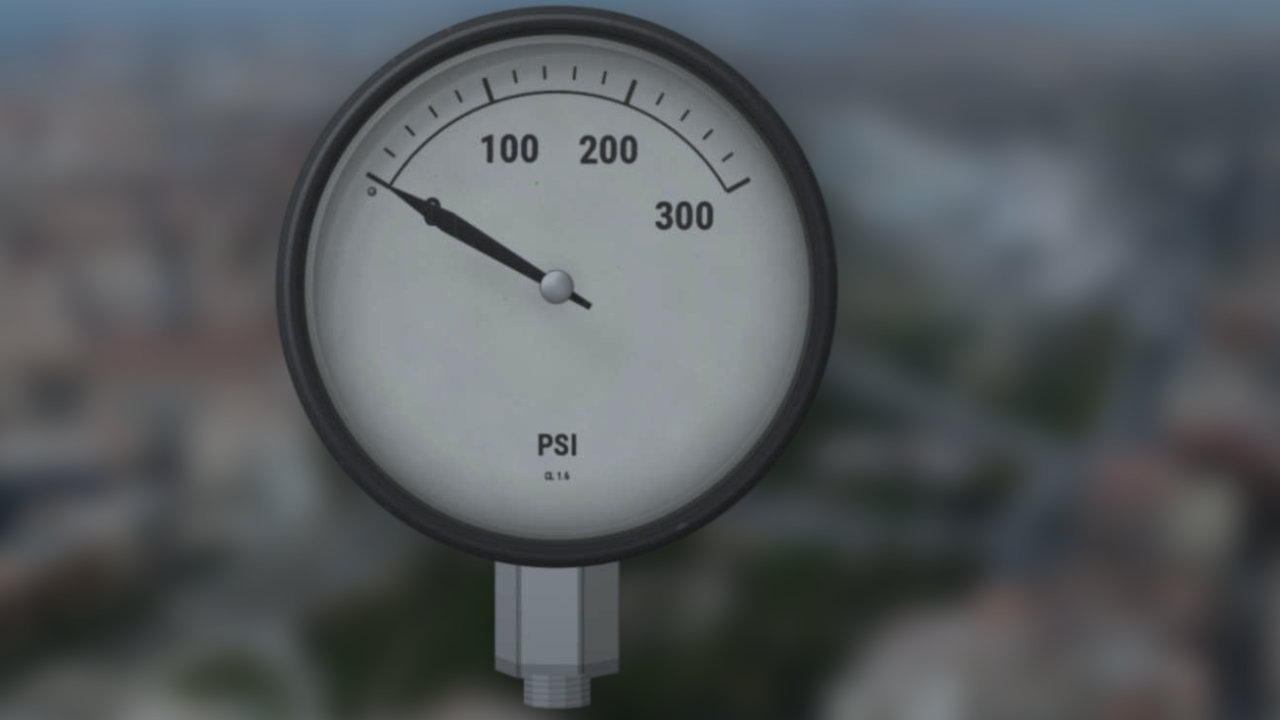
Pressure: psi 0
